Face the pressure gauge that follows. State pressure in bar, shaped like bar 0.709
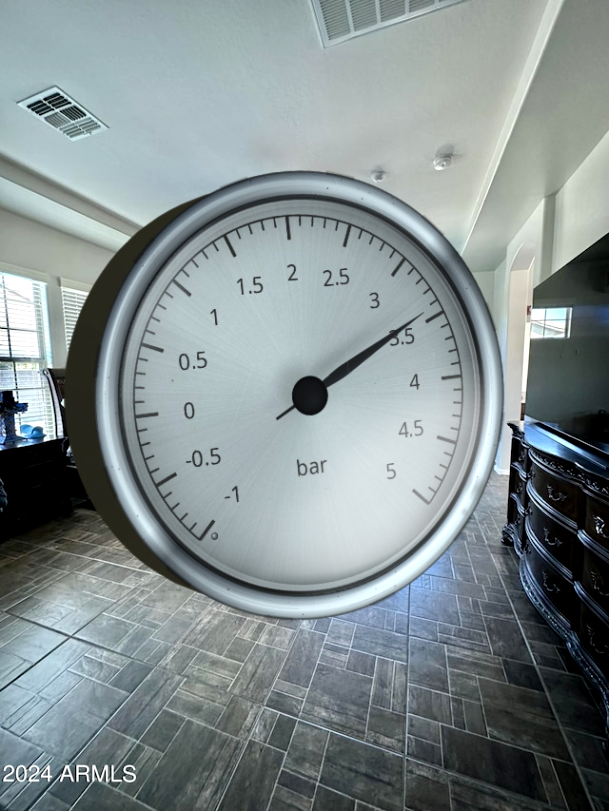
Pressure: bar 3.4
